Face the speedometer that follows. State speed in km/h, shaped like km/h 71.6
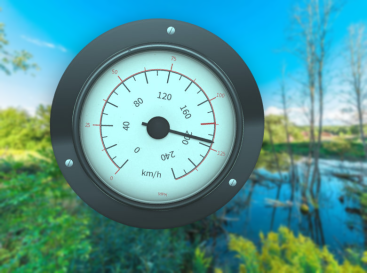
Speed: km/h 195
